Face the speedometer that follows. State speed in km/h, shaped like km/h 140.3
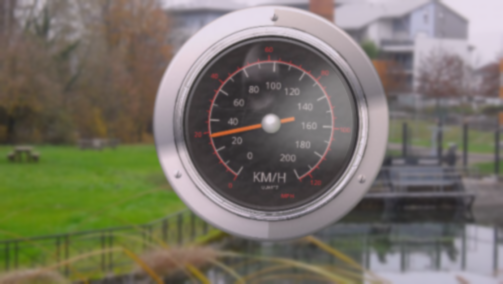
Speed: km/h 30
